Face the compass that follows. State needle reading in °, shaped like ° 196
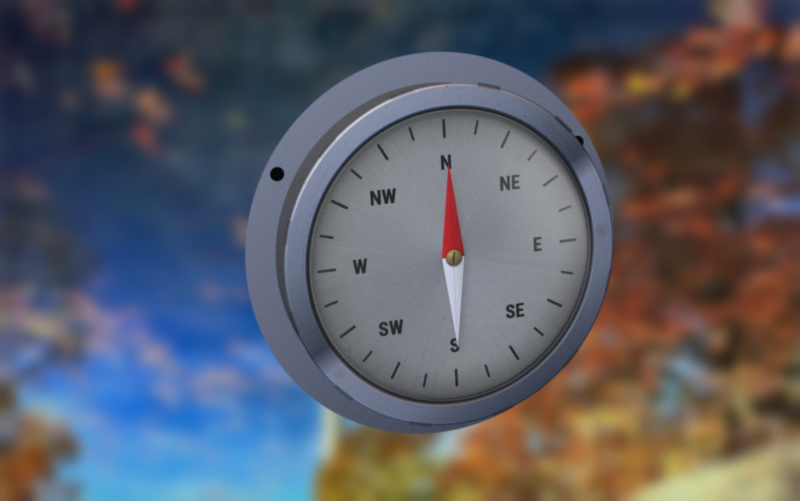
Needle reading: ° 0
